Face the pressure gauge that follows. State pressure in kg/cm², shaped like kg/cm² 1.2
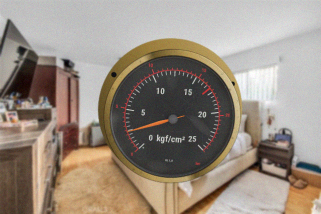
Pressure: kg/cm² 2.5
